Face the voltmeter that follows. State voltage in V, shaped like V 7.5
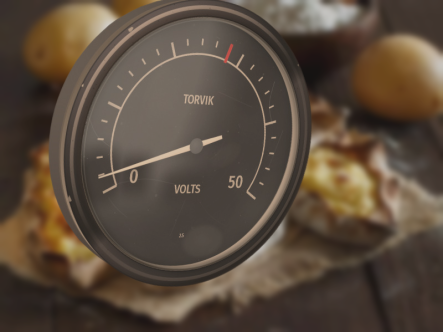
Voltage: V 2
